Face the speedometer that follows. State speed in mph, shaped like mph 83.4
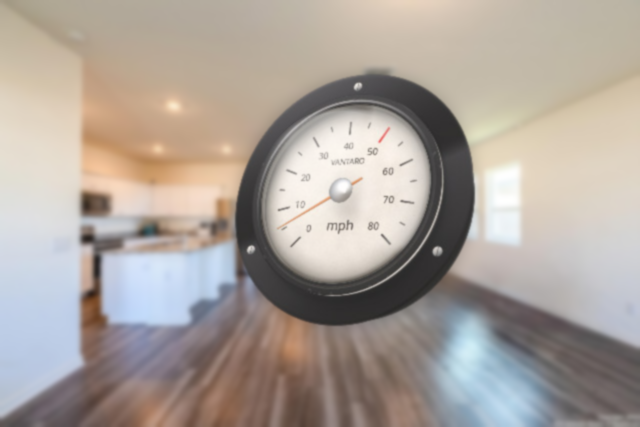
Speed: mph 5
